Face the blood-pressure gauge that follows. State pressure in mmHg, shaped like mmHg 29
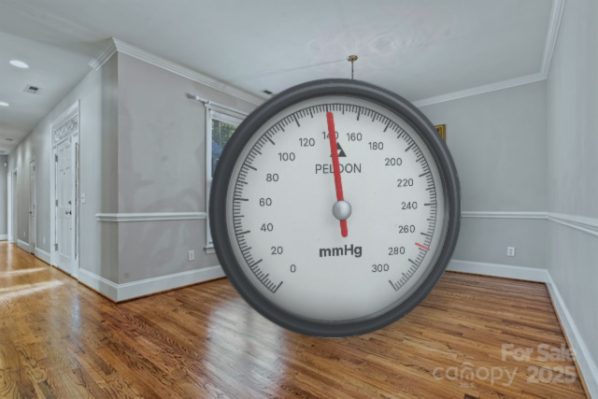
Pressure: mmHg 140
